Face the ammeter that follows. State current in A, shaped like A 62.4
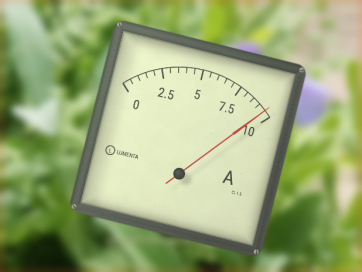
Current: A 9.5
